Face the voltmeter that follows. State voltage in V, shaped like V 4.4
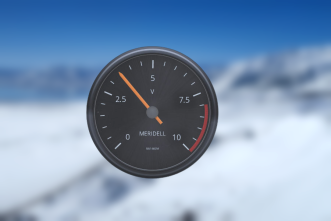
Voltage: V 3.5
